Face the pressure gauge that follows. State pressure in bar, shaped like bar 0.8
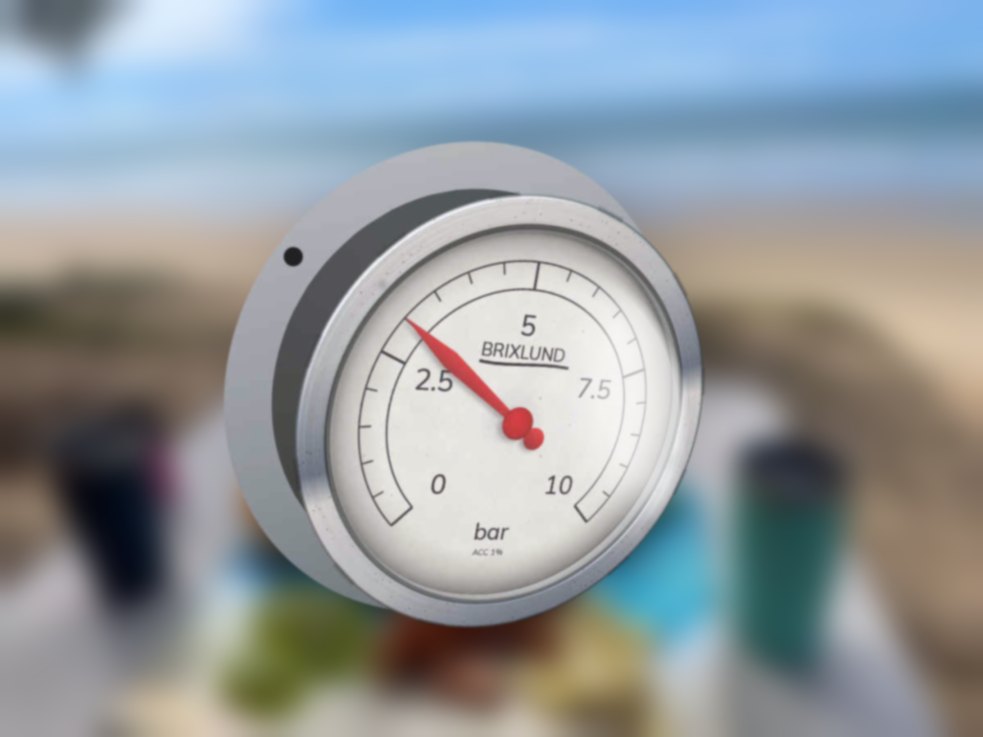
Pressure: bar 3
